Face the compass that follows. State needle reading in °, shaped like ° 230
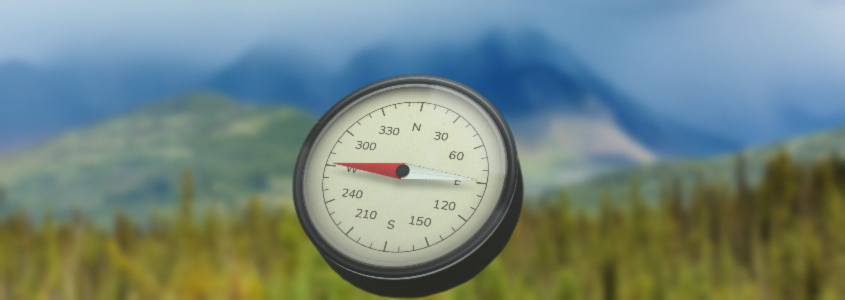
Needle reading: ° 270
